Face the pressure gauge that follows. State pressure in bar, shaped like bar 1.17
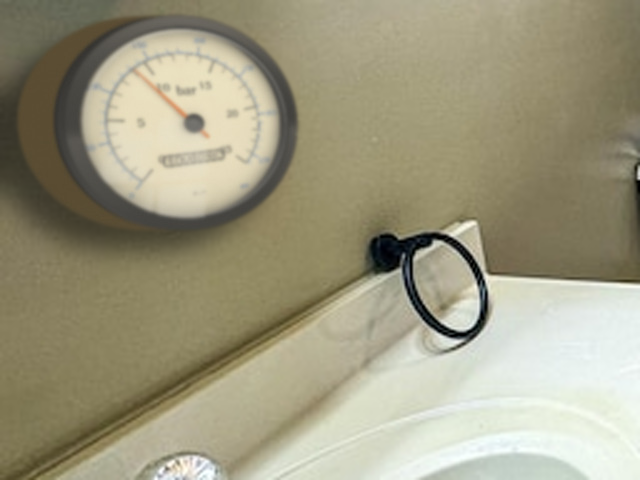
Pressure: bar 9
